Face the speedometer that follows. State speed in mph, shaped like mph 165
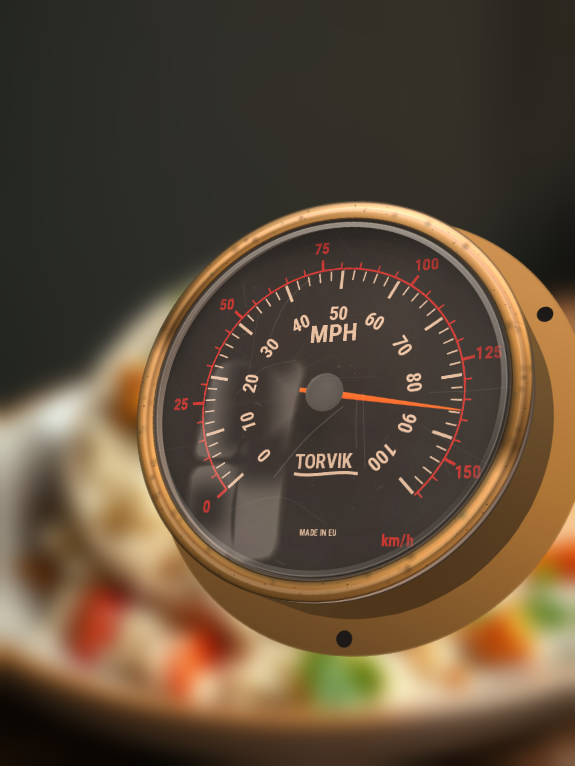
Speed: mph 86
